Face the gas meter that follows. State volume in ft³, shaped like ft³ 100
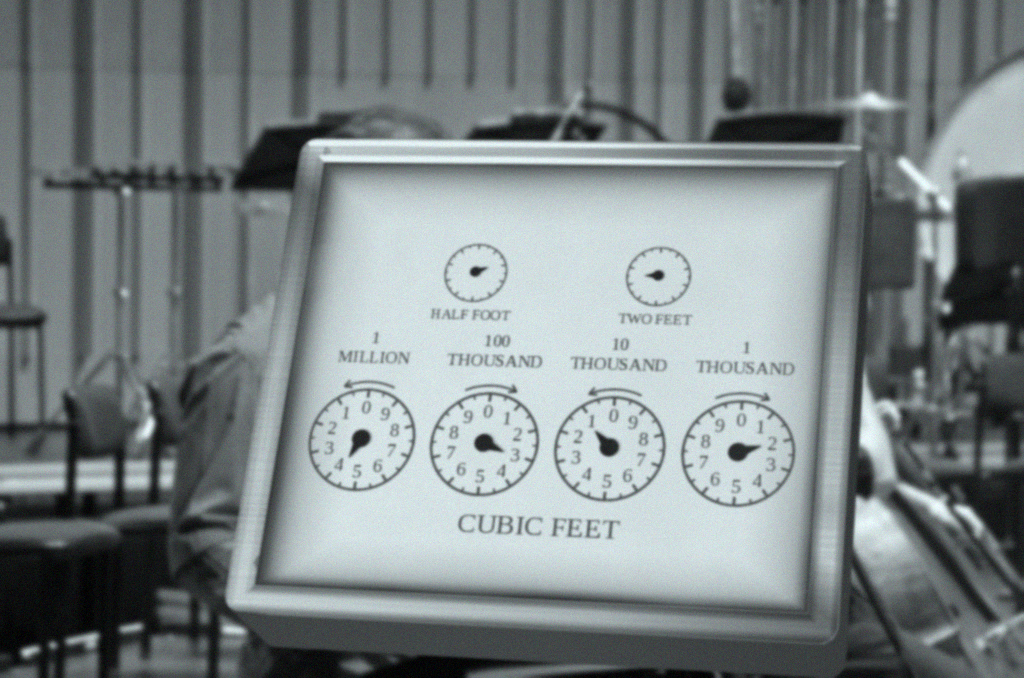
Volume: ft³ 431200
